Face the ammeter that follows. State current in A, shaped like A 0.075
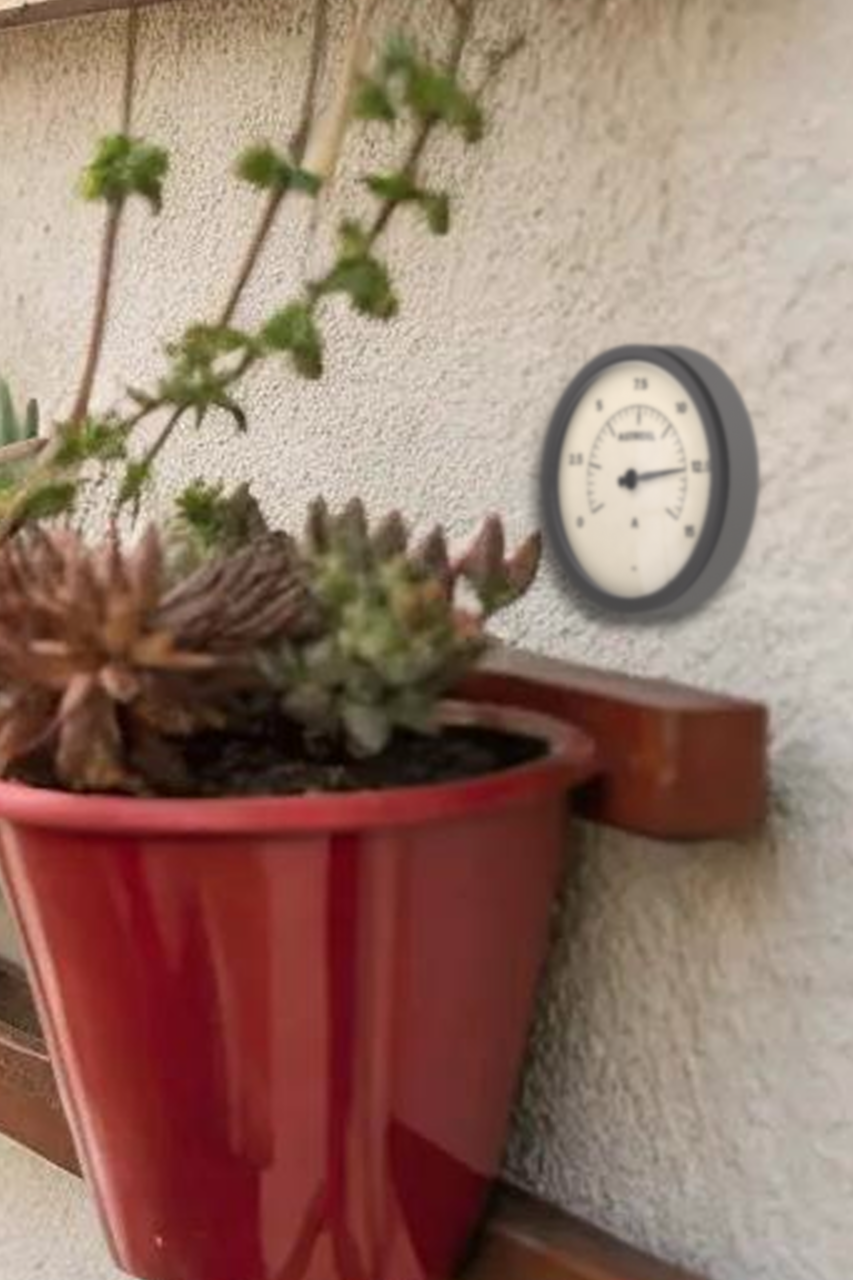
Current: A 12.5
